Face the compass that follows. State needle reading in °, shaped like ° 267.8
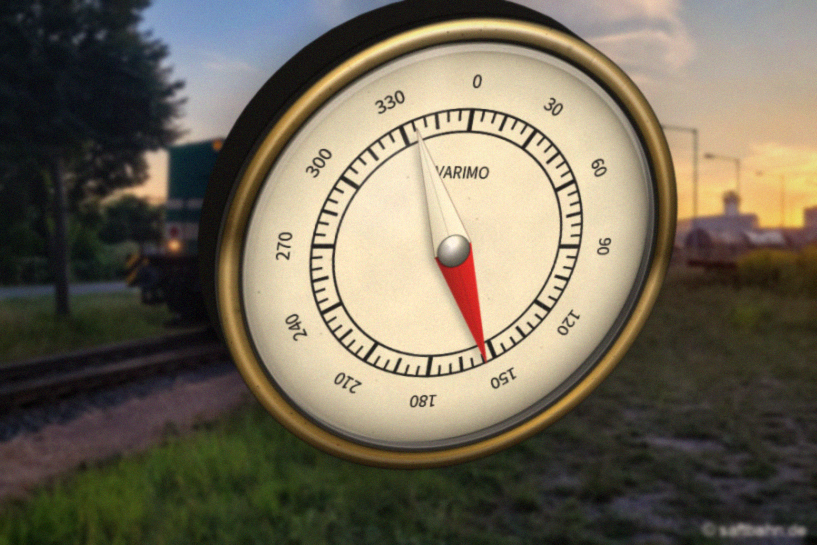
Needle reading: ° 155
